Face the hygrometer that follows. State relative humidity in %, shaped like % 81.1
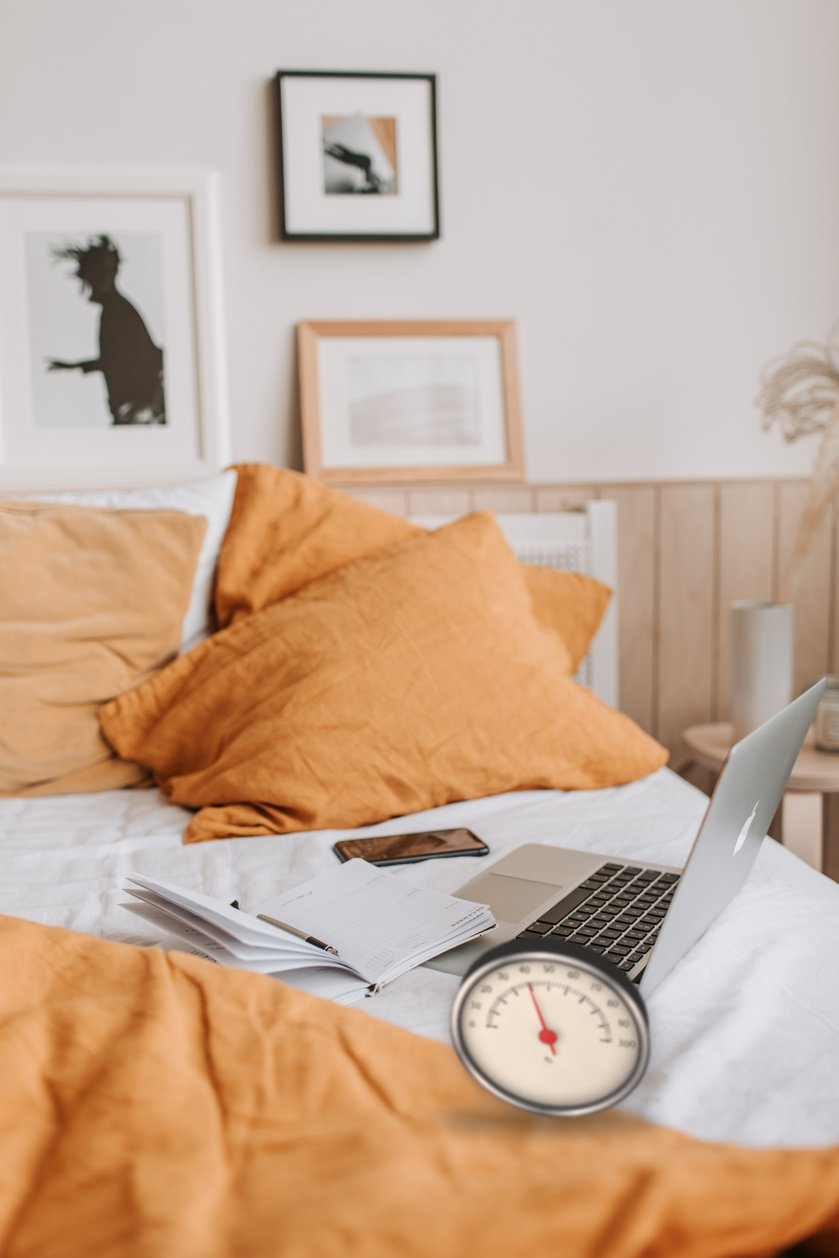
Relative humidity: % 40
